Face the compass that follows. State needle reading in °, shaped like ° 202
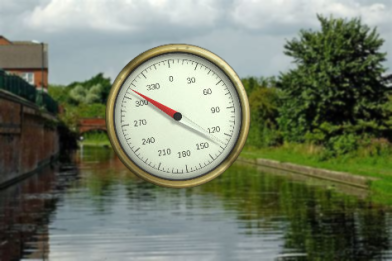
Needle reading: ° 310
